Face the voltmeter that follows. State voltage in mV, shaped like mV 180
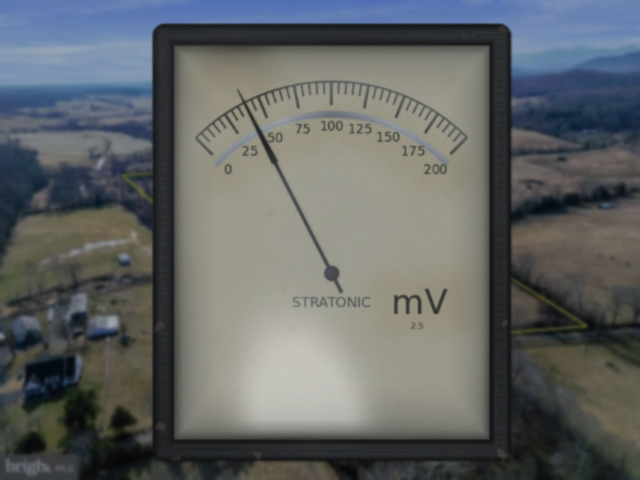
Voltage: mV 40
